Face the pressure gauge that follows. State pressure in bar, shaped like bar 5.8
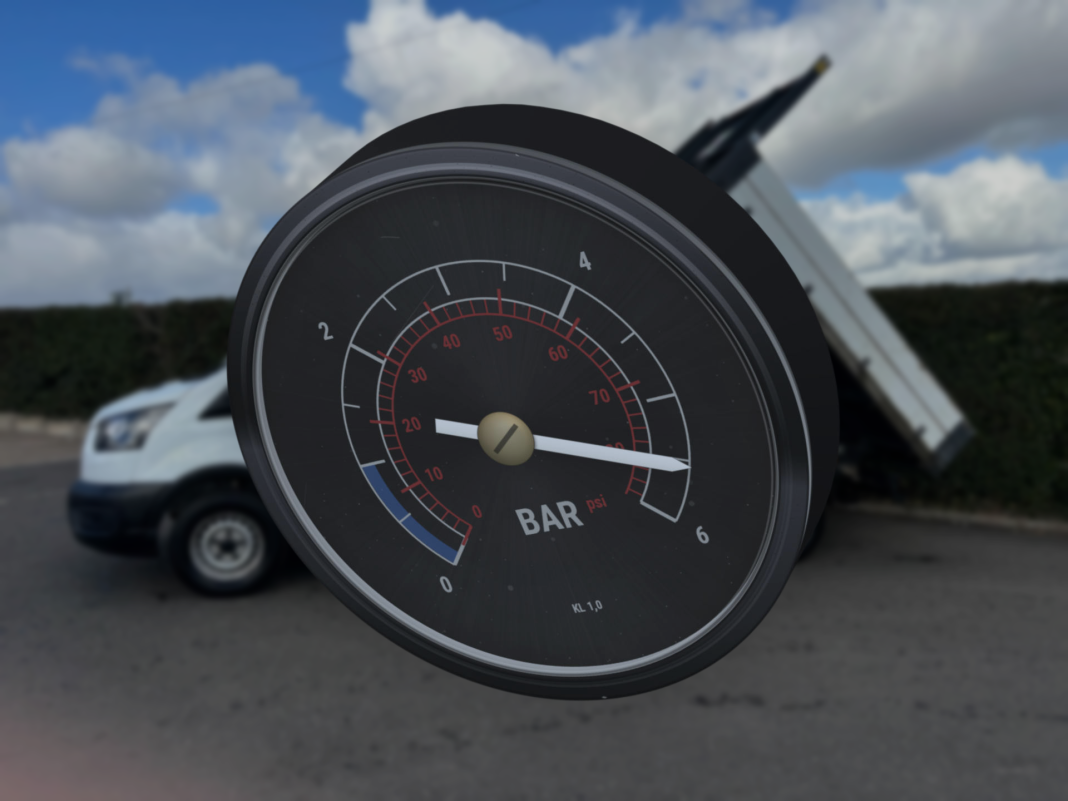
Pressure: bar 5.5
